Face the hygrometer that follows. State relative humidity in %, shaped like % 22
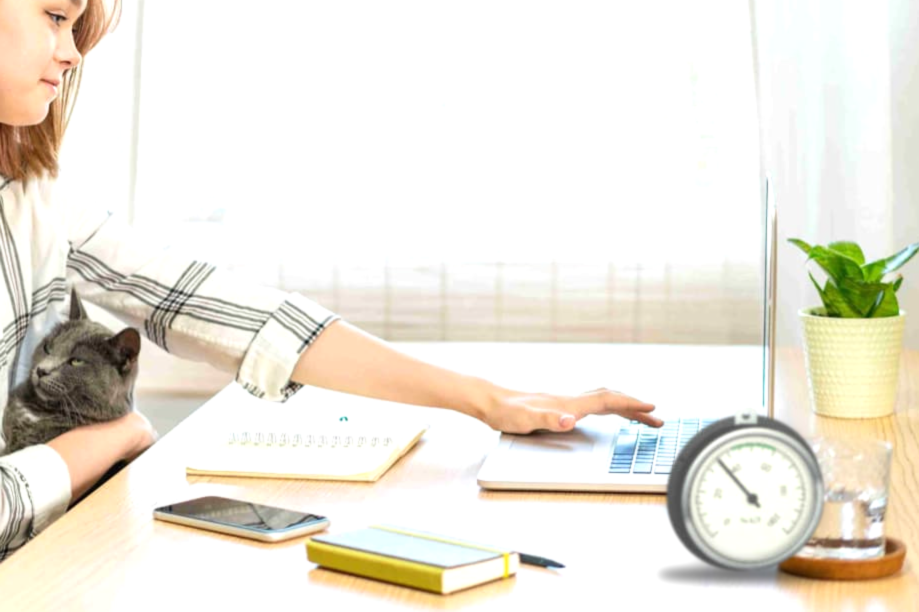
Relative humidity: % 35
